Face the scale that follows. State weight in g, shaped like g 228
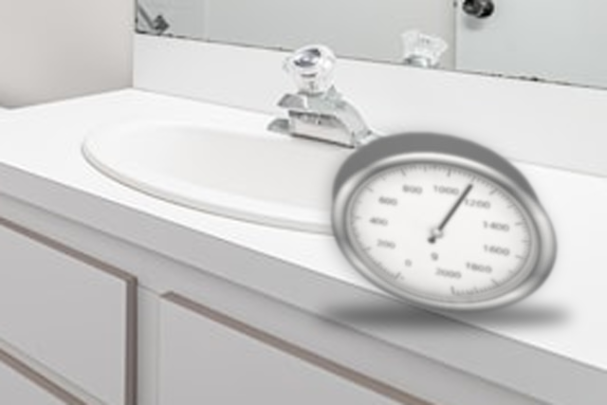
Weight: g 1100
